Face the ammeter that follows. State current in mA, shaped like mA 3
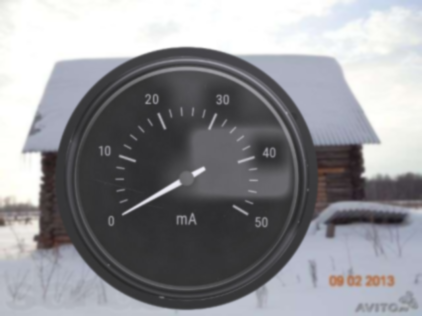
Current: mA 0
